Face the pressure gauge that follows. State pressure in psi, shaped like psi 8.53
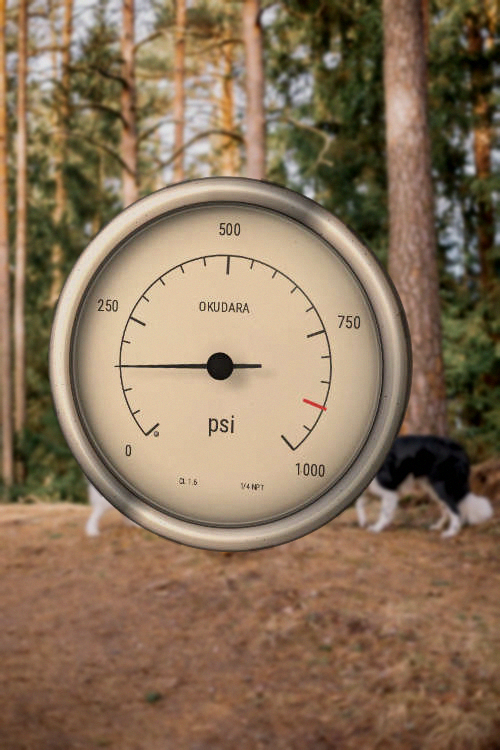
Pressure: psi 150
